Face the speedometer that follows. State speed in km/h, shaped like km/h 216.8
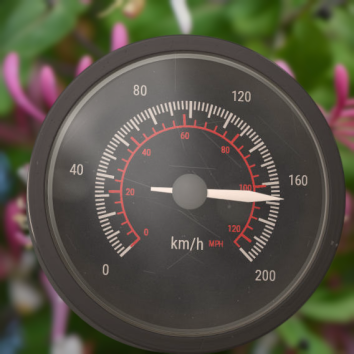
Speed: km/h 168
